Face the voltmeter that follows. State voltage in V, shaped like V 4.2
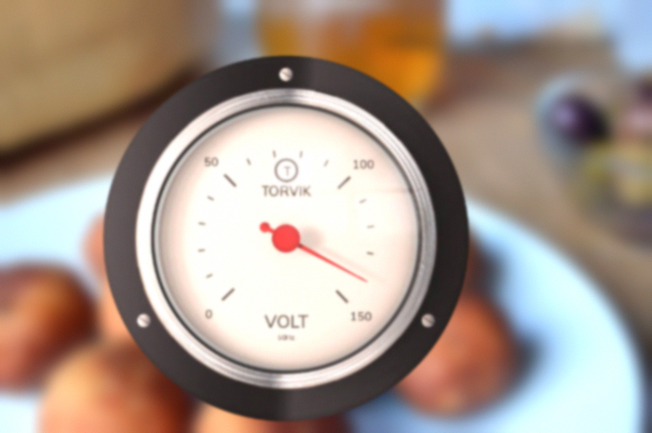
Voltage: V 140
